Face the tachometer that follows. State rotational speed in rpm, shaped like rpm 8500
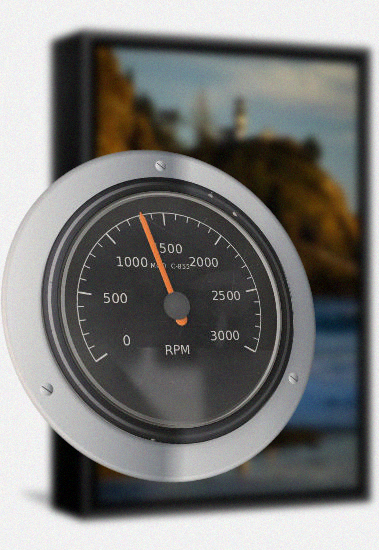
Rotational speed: rpm 1300
